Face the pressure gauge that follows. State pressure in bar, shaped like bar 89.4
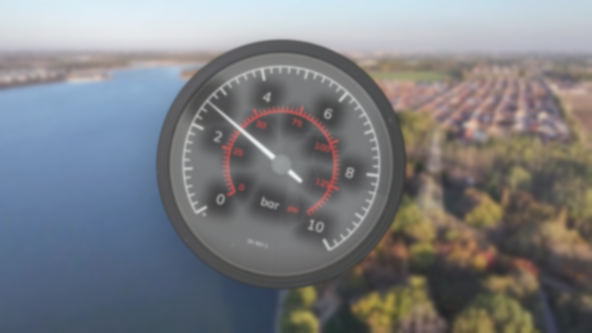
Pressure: bar 2.6
